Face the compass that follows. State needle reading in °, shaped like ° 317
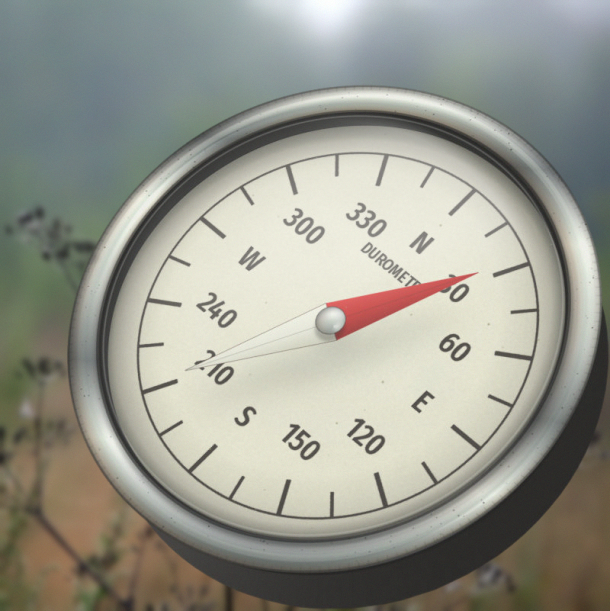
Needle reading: ° 30
